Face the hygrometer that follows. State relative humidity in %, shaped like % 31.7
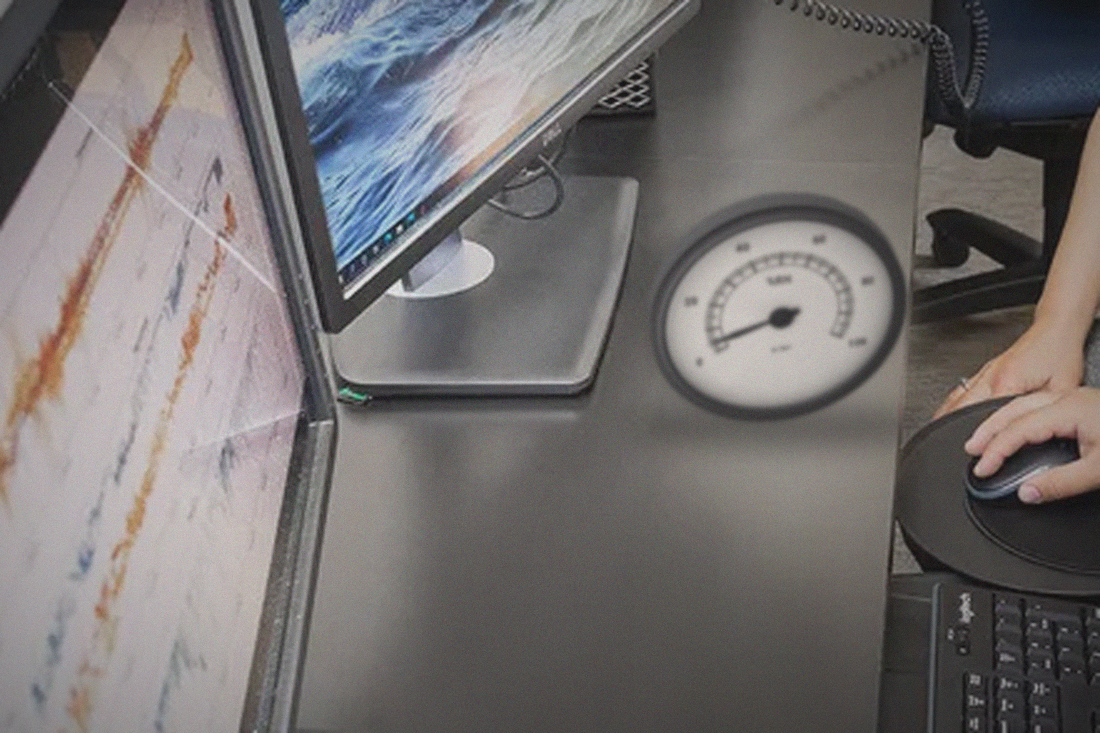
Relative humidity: % 5
